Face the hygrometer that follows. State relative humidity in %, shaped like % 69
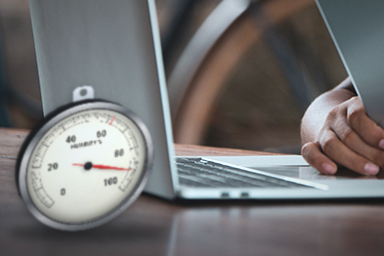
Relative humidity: % 90
